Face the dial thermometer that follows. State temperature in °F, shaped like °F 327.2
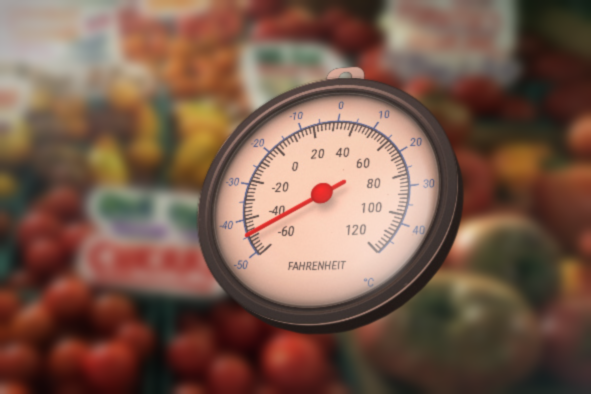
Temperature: °F -50
